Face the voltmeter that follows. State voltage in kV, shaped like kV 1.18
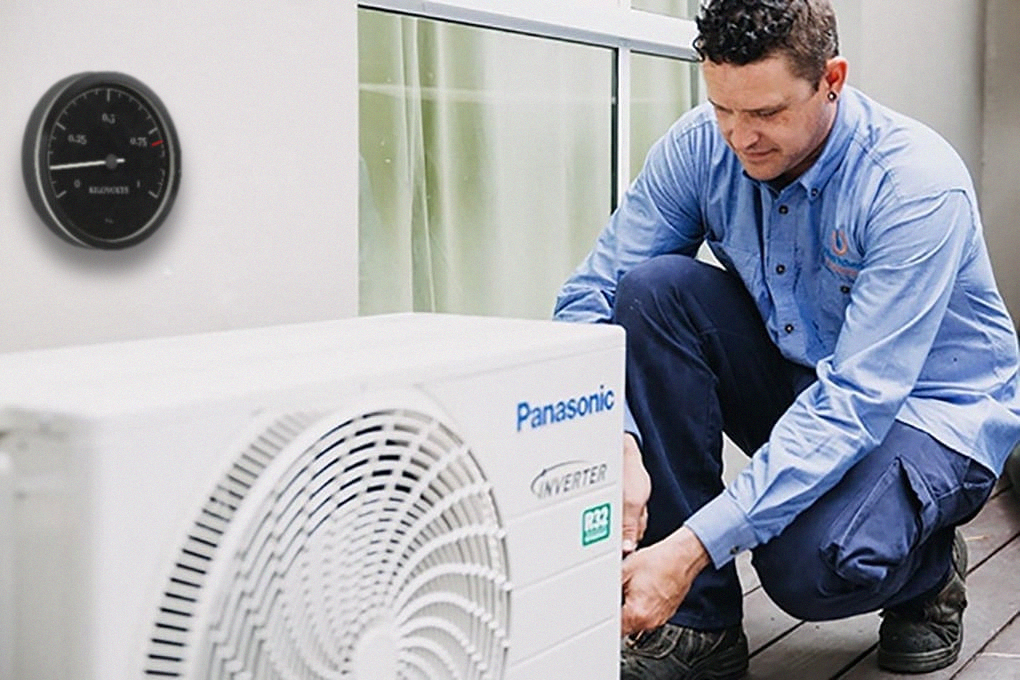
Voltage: kV 0.1
